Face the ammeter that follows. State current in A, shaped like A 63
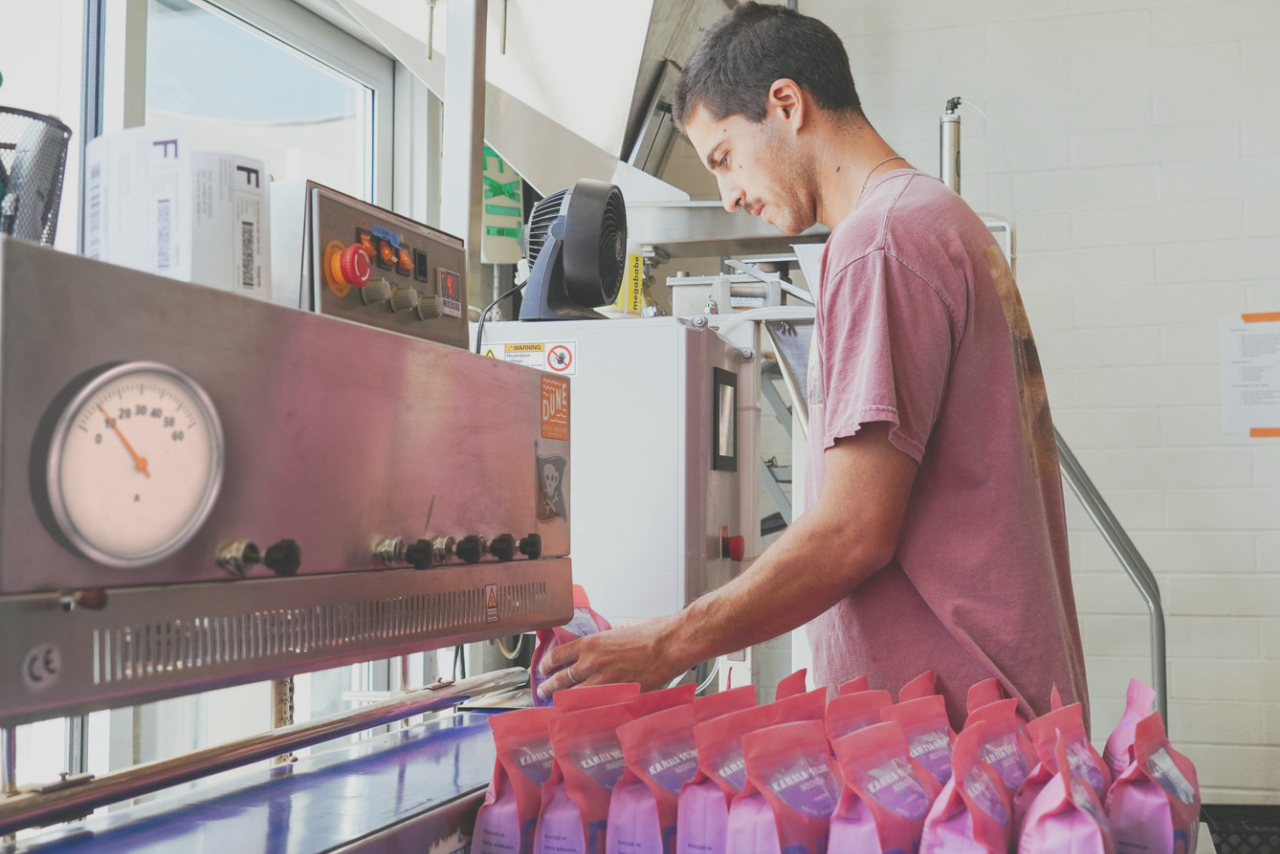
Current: A 10
